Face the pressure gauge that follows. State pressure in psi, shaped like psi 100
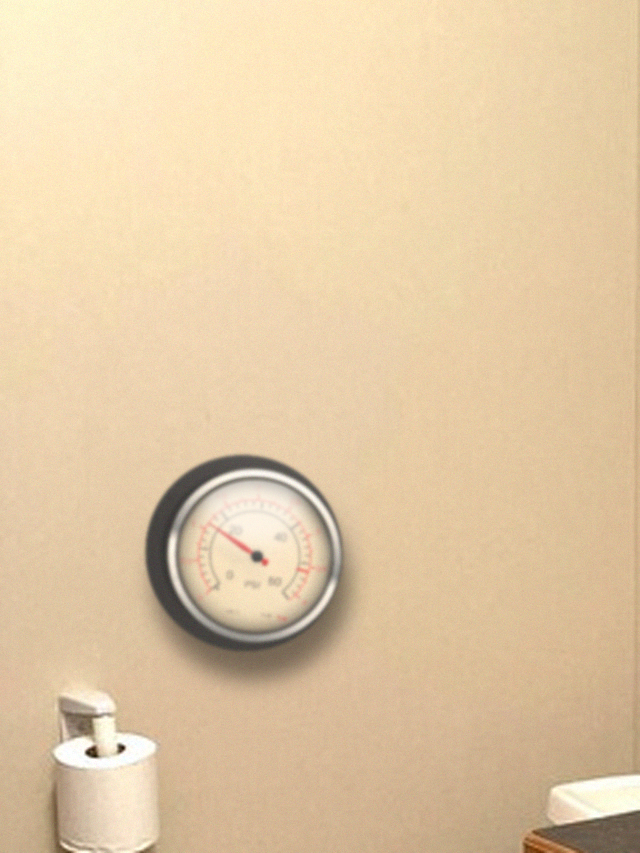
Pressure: psi 16
